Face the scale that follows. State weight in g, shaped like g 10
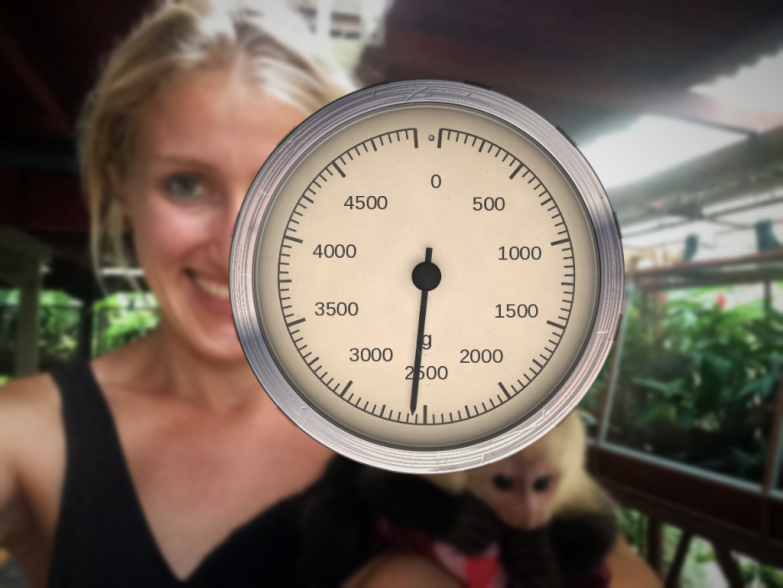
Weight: g 2575
